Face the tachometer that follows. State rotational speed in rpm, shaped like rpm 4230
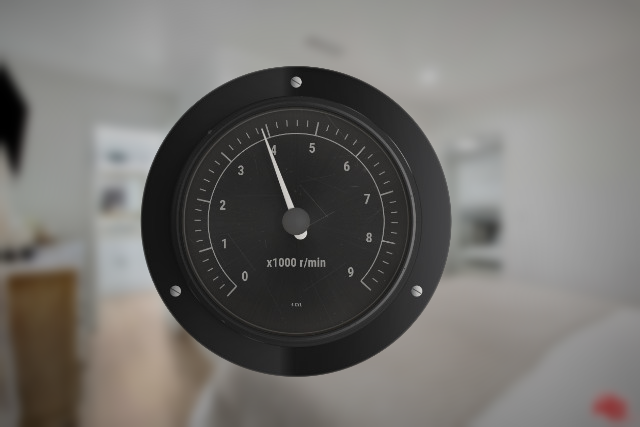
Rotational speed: rpm 3900
